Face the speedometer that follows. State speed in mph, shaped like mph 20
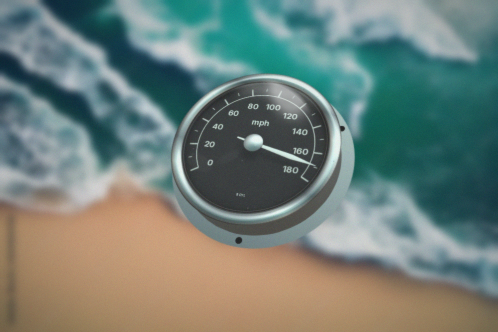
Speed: mph 170
